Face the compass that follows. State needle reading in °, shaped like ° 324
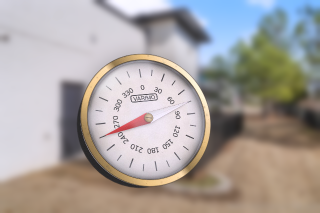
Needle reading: ° 255
